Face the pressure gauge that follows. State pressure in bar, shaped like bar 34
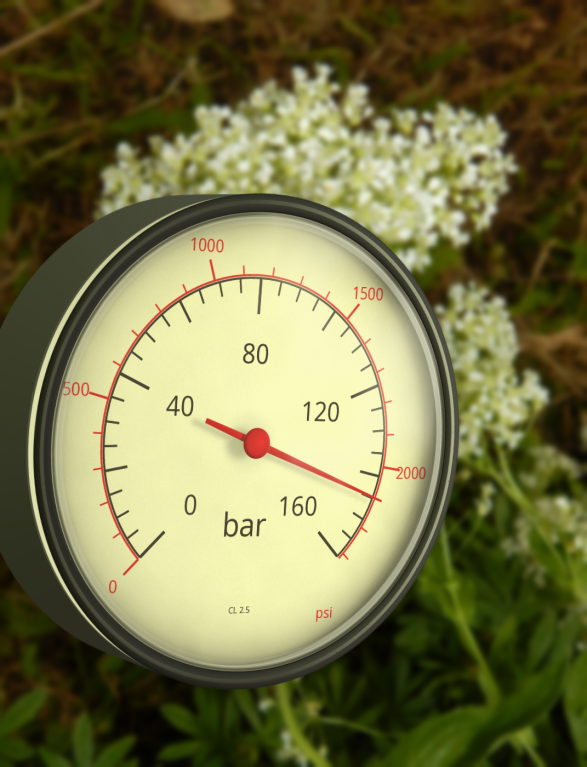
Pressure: bar 145
